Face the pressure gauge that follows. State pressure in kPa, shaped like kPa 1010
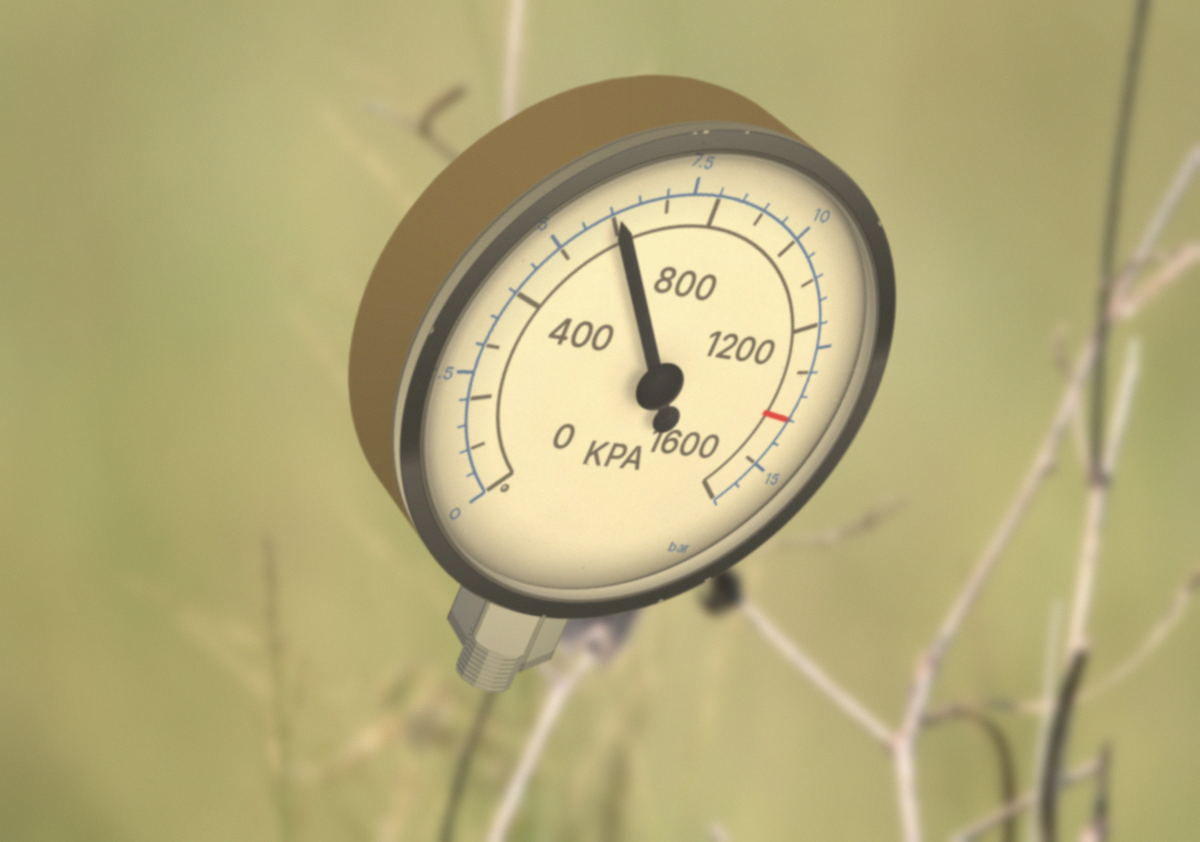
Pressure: kPa 600
